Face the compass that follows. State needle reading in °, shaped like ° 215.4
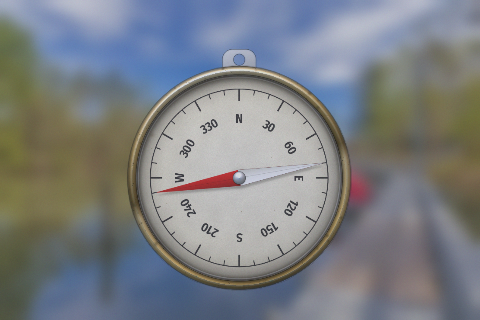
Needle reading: ° 260
